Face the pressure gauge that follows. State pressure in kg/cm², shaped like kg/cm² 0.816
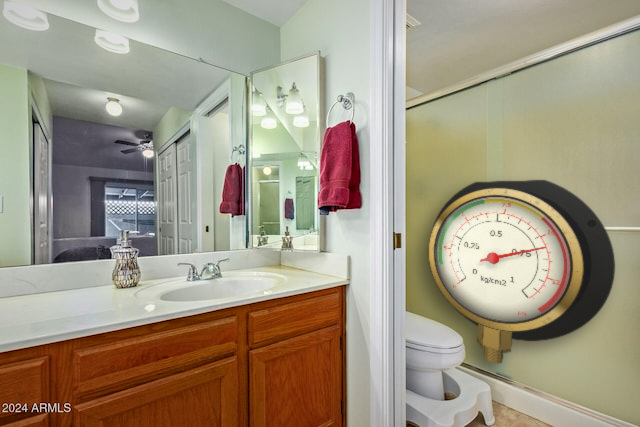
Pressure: kg/cm² 0.75
